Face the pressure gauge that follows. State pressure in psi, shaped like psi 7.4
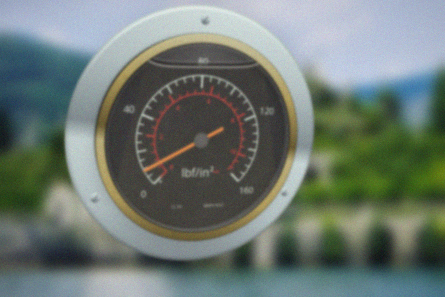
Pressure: psi 10
